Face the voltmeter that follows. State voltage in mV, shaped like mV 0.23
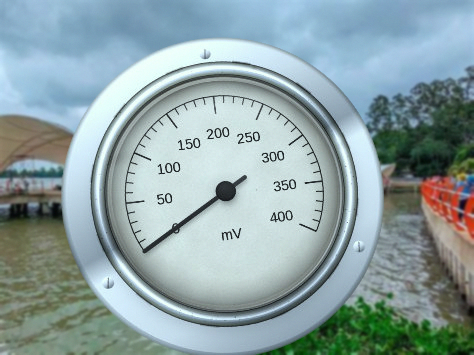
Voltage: mV 0
